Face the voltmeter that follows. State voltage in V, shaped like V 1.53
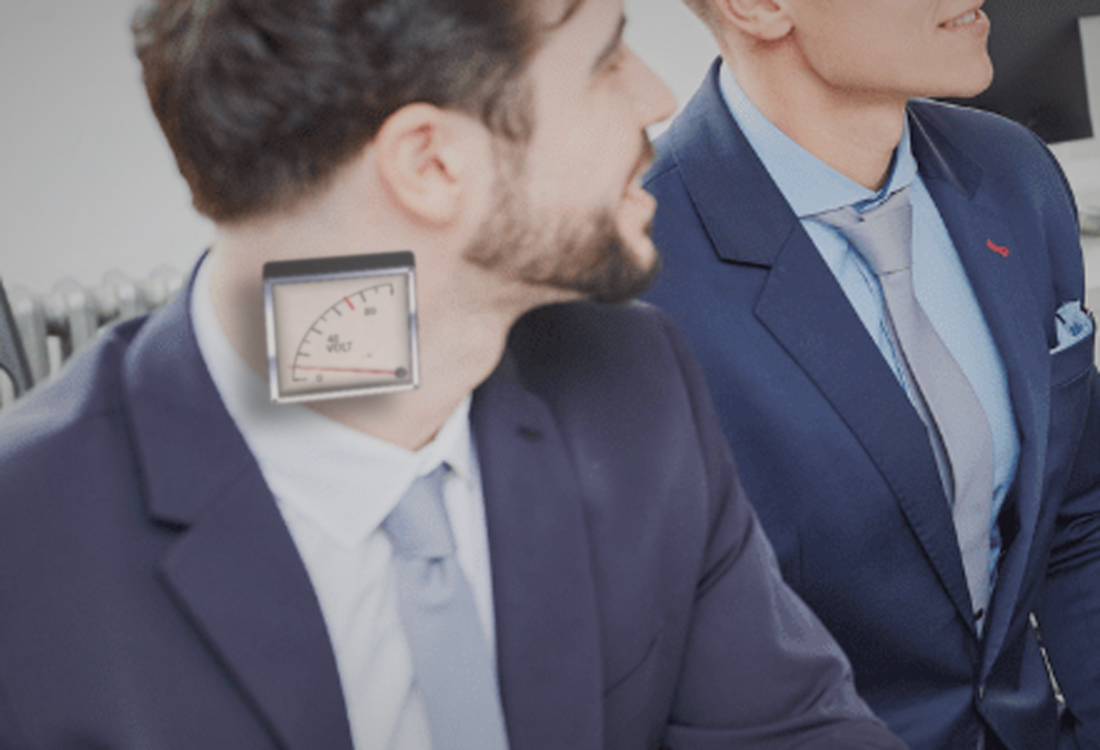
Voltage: V 10
